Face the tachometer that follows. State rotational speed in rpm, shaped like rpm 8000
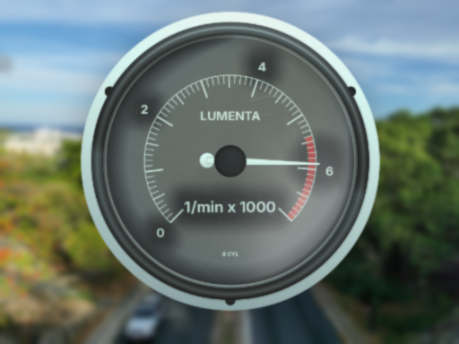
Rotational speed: rpm 5900
